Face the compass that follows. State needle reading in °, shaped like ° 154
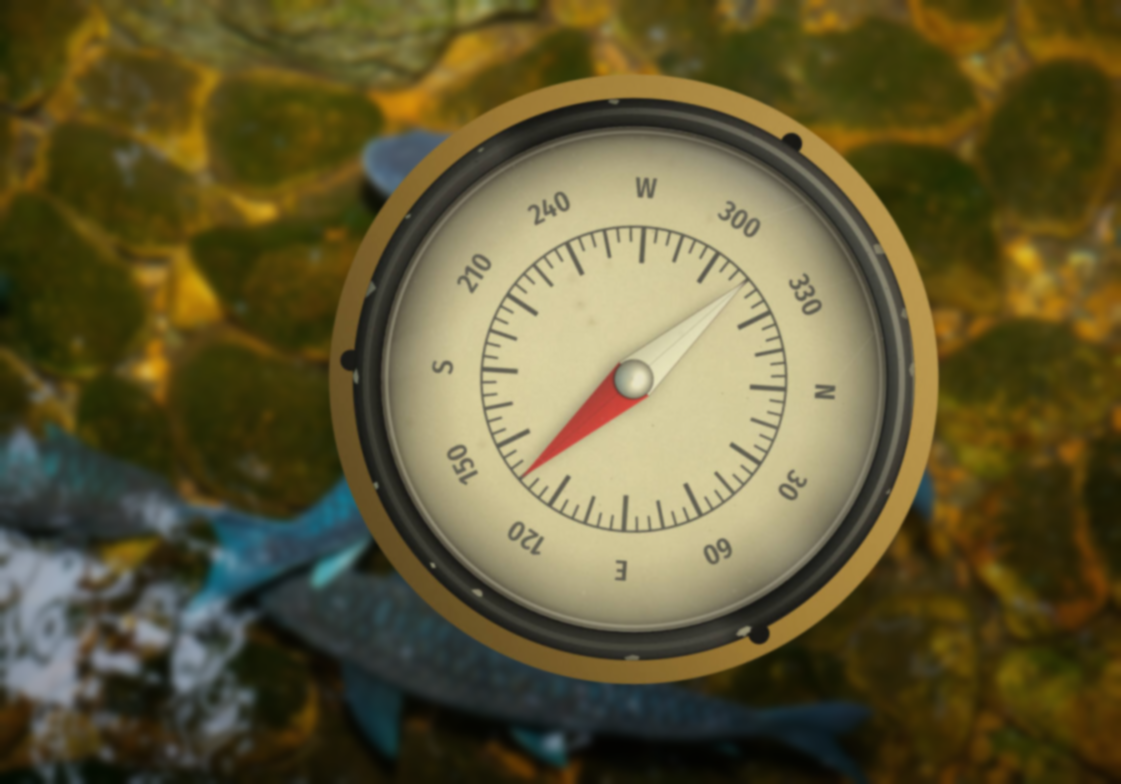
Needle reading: ° 135
